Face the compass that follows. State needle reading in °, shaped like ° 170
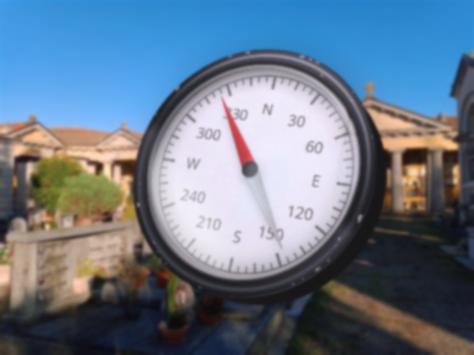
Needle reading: ° 325
